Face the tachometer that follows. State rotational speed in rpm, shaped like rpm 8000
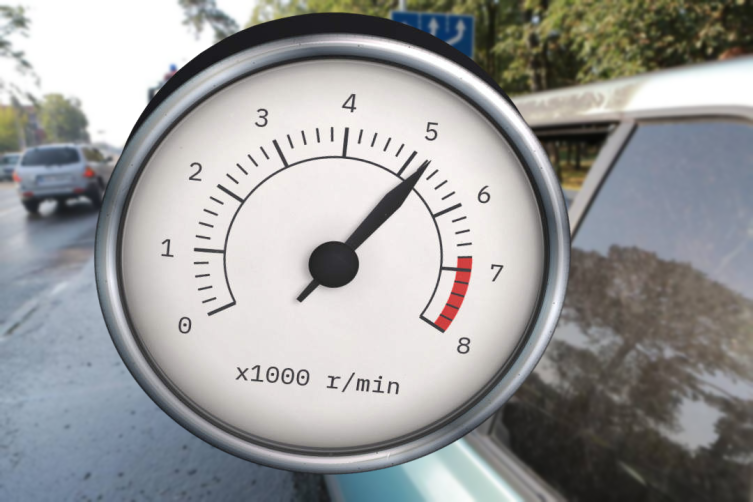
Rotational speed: rpm 5200
